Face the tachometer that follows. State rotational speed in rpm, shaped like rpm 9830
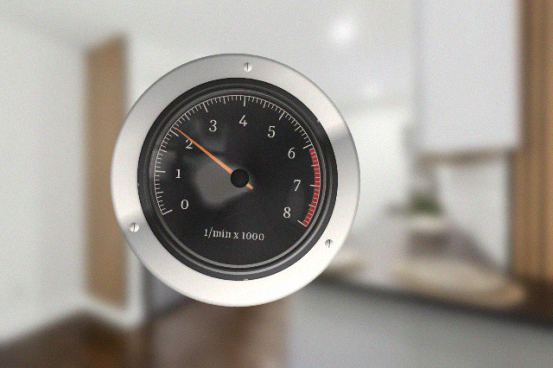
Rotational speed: rpm 2100
